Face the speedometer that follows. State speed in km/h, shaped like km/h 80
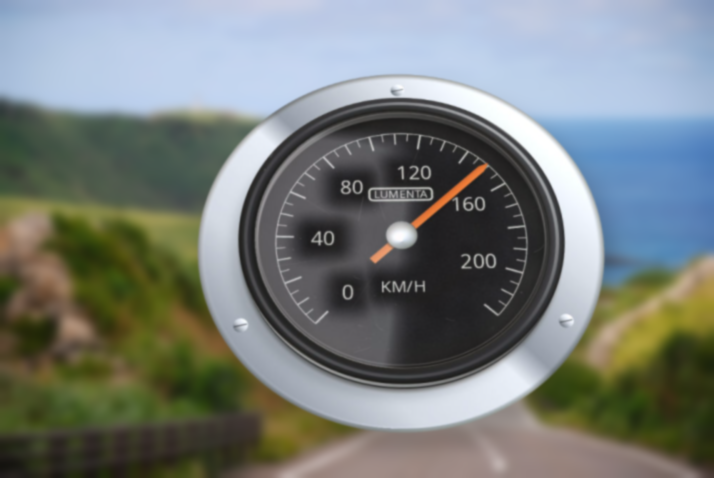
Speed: km/h 150
